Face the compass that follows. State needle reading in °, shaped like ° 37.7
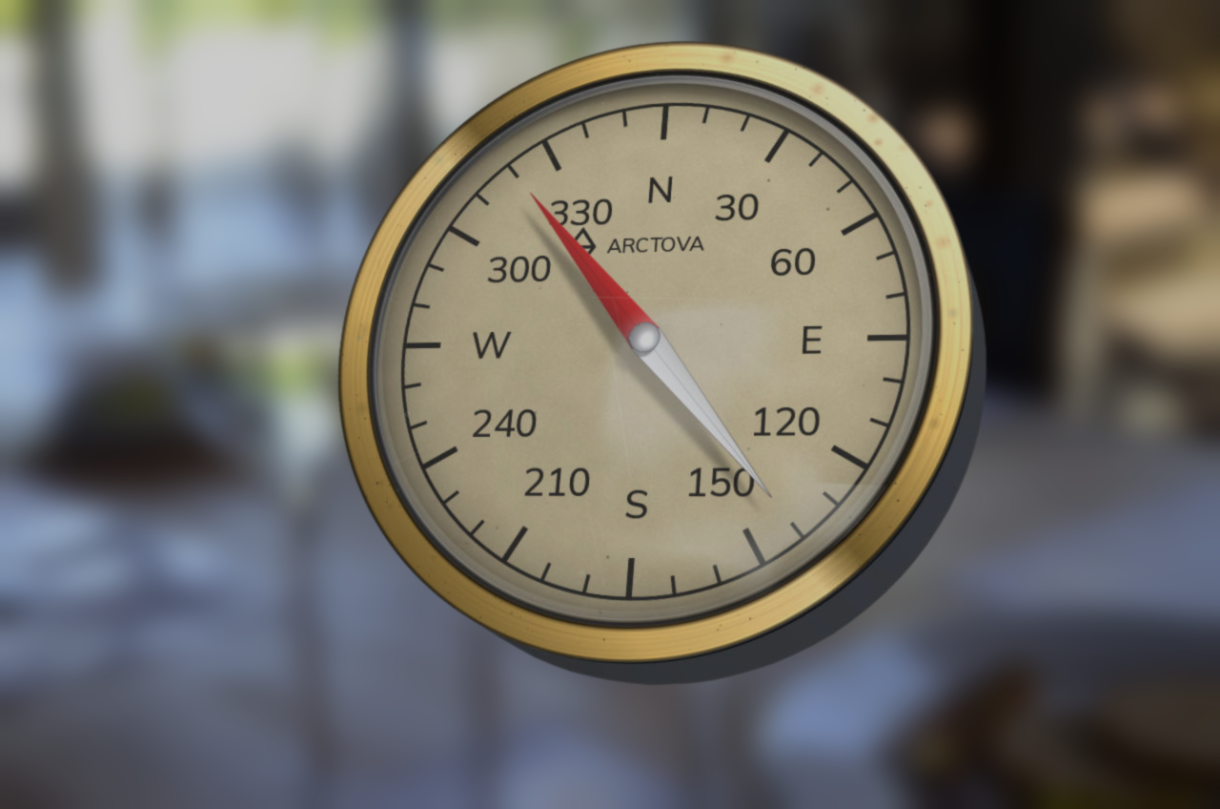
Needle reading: ° 320
